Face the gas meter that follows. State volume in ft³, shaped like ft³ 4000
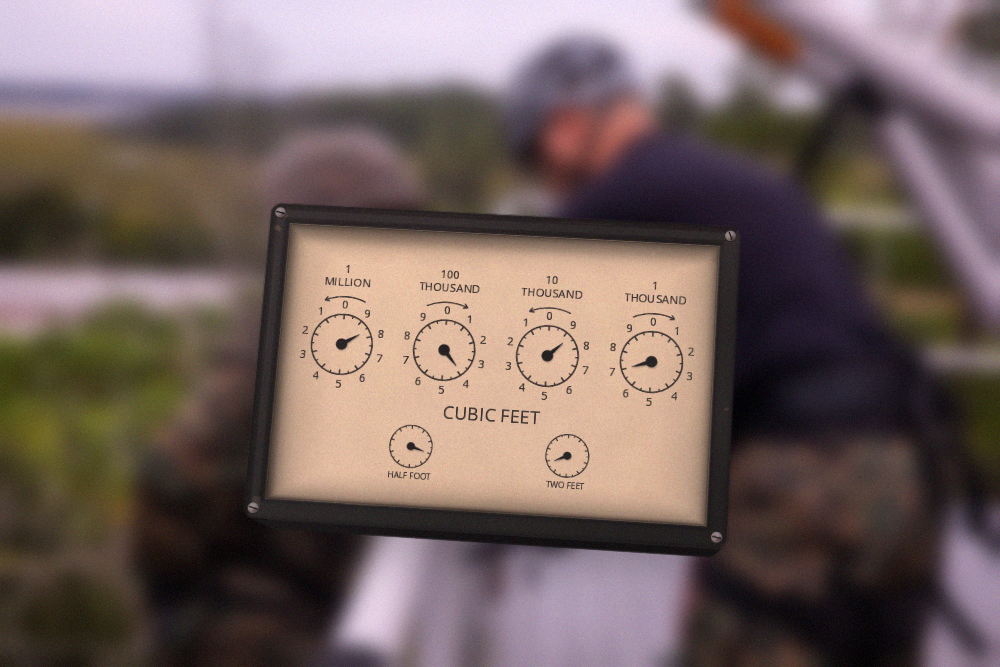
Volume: ft³ 838700
